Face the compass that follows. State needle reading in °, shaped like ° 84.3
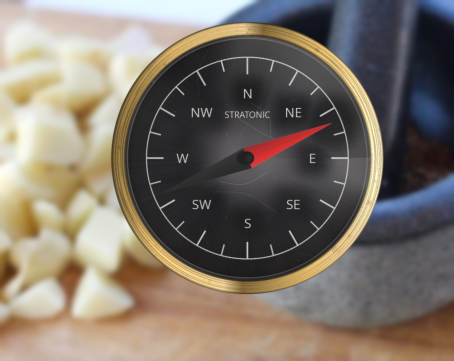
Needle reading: ° 67.5
